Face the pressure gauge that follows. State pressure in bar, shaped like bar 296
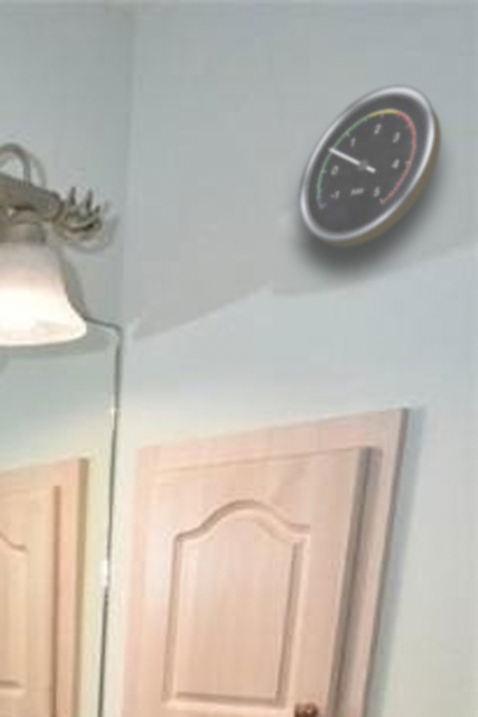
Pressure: bar 0.5
